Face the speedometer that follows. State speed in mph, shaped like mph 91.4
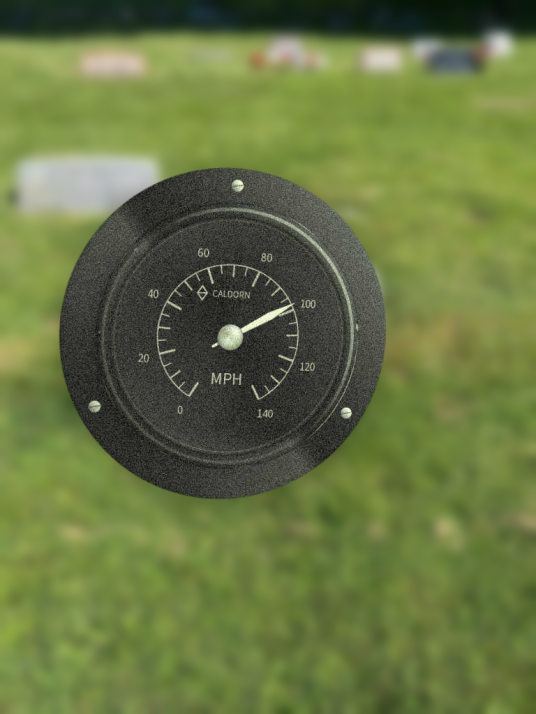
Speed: mph 97.5
